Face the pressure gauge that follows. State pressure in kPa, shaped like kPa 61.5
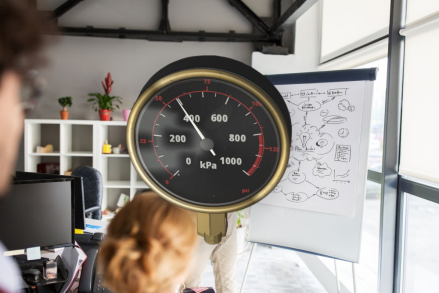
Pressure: kPa 400
